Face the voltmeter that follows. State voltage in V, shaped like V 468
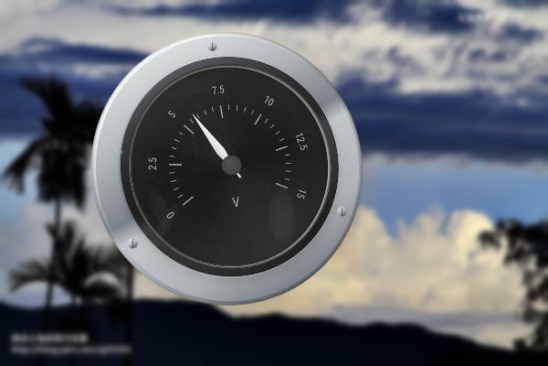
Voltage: V 5.75
